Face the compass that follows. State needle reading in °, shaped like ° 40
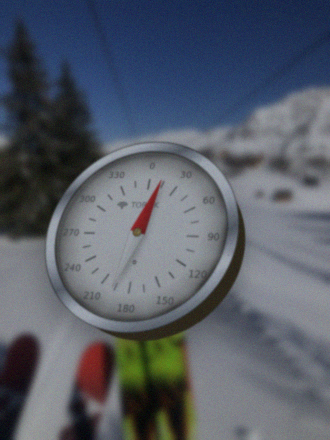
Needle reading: ° 15
